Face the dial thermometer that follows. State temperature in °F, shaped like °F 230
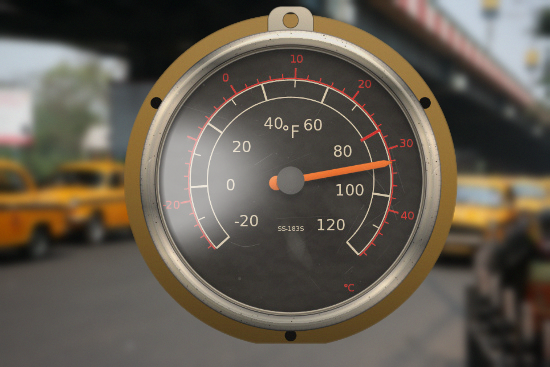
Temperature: °F 90
